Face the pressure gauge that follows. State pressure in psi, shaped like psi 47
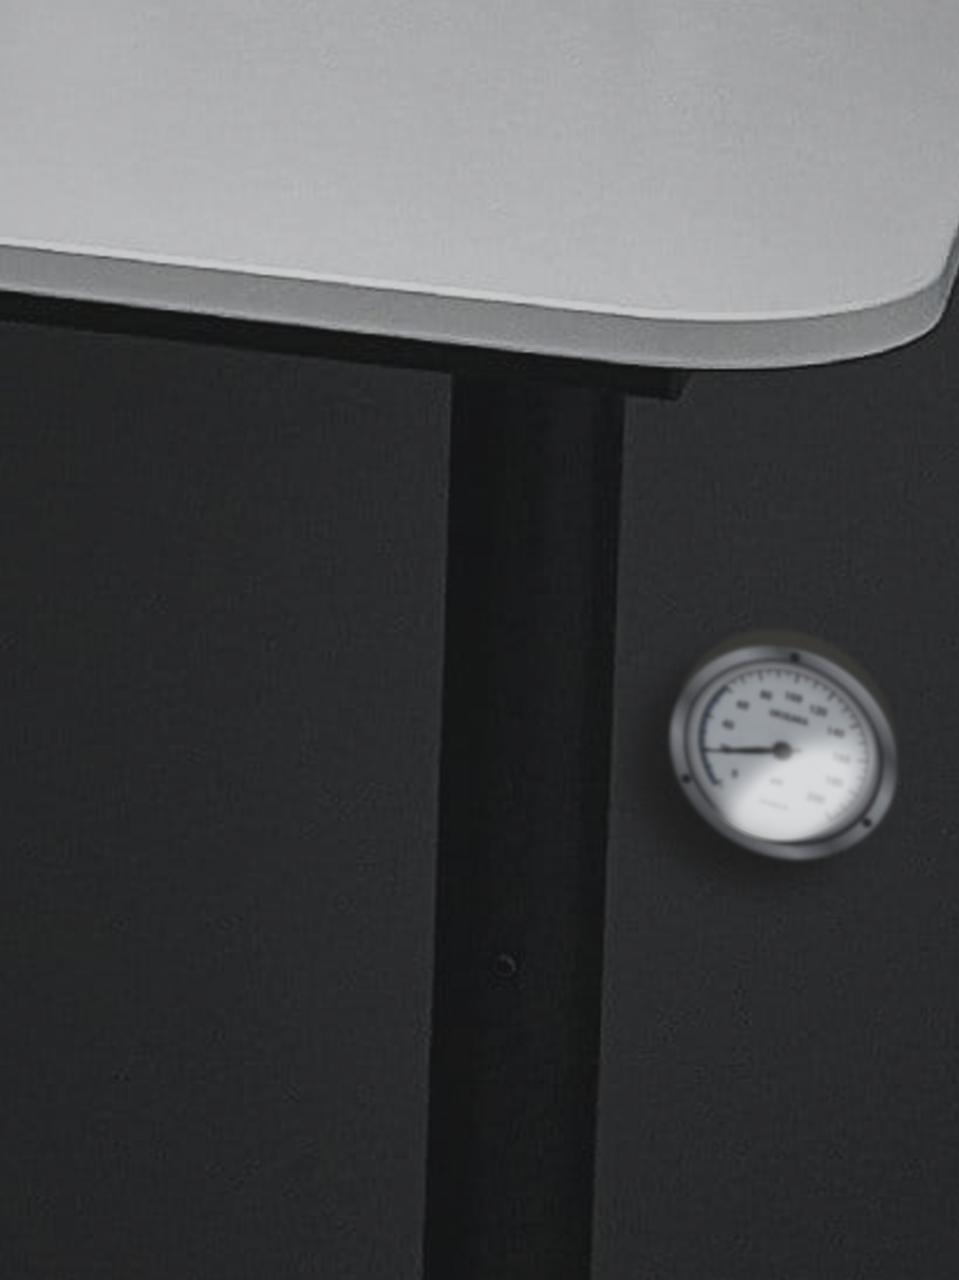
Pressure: psi 20
